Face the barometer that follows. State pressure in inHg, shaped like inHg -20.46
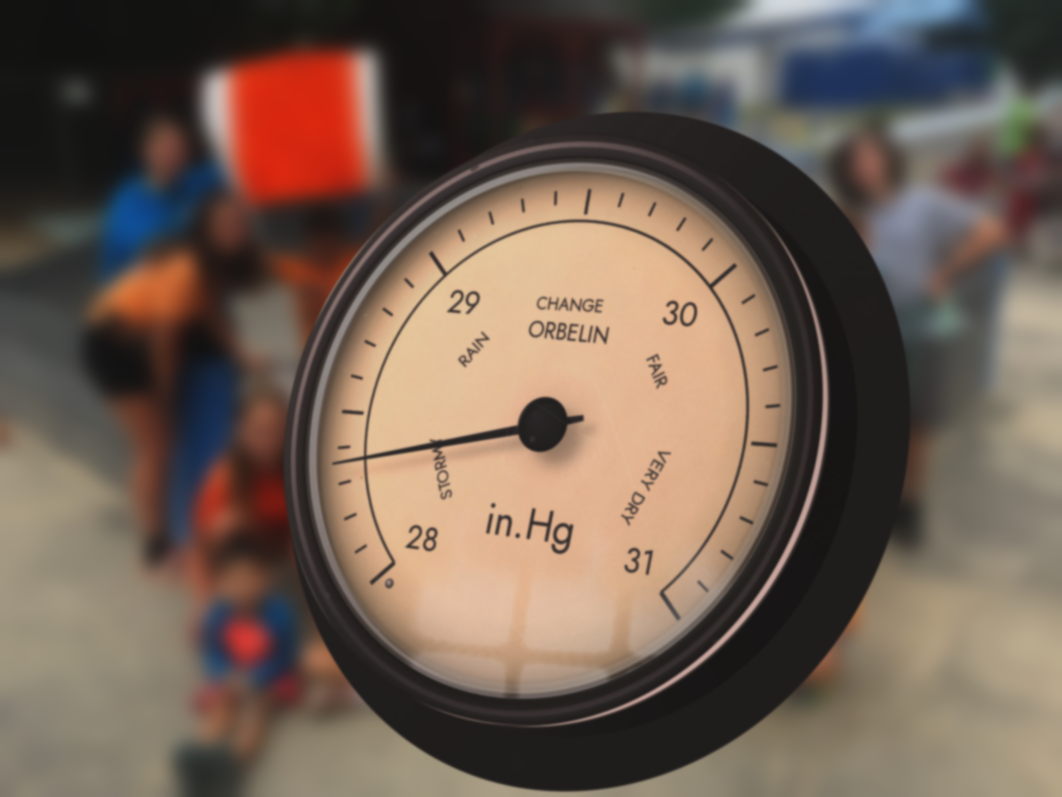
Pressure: inHg 28.35
